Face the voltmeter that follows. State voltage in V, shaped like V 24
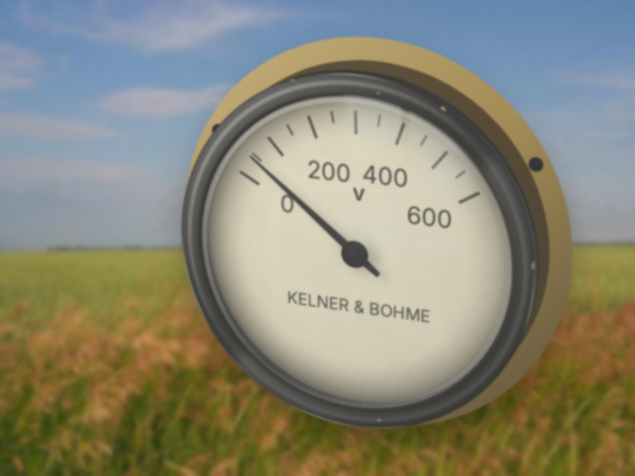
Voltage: V 50
